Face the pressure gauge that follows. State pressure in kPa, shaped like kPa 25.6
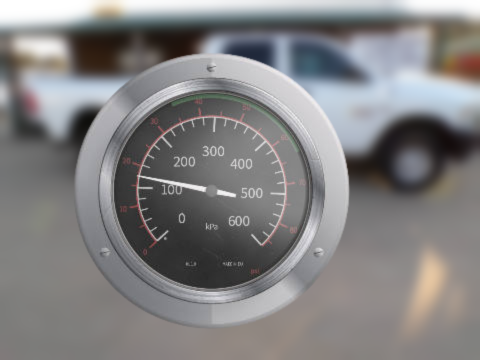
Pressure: kPa 120
